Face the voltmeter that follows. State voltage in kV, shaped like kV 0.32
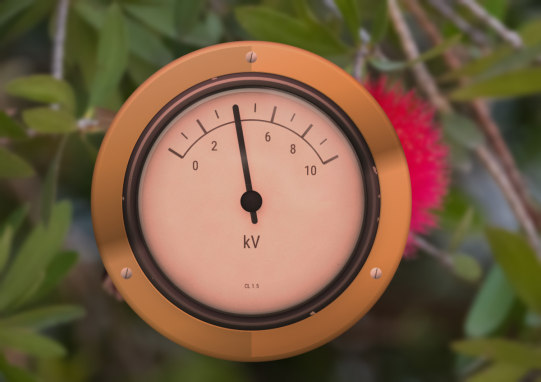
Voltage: kV 4
